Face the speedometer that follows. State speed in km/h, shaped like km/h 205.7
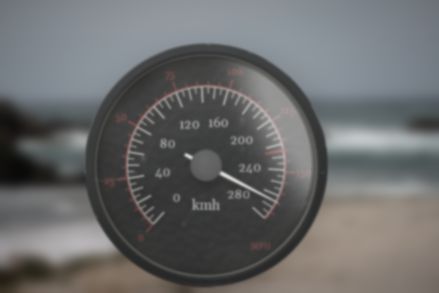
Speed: km/h 265
